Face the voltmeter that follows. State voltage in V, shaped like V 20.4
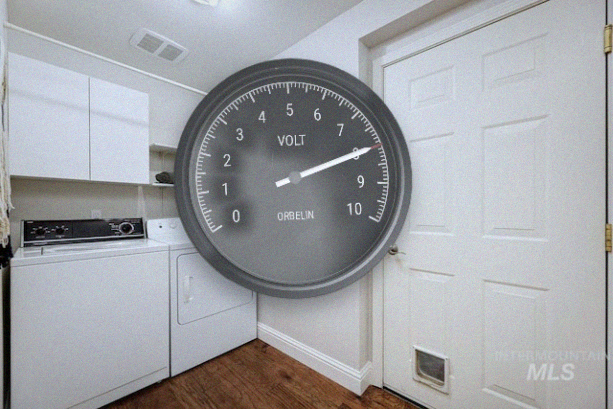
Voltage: V 8
